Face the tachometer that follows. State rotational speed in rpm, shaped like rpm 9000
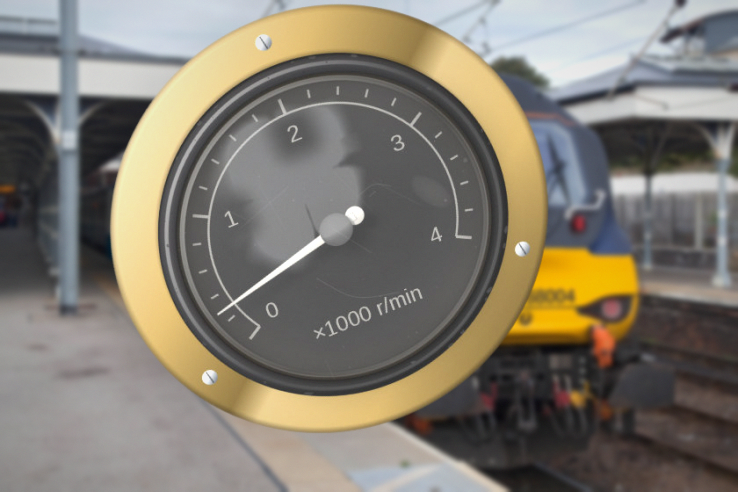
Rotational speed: rpm 300
